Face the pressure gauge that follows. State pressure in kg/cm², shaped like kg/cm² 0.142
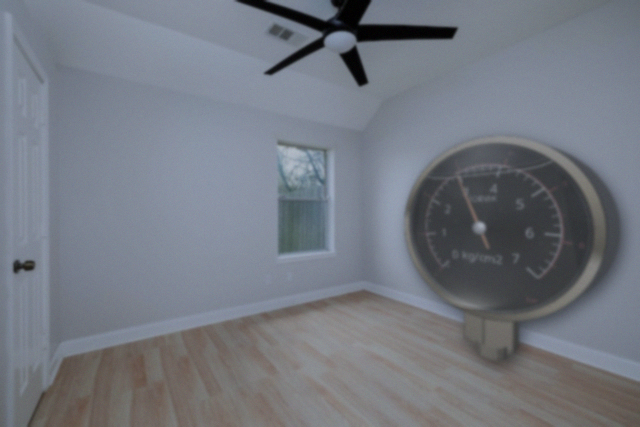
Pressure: kg/cm² 3
